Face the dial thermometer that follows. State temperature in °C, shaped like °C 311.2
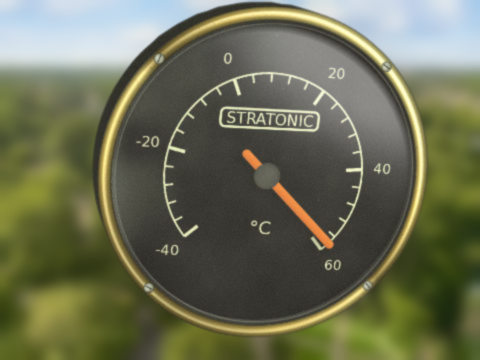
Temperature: °C 58
